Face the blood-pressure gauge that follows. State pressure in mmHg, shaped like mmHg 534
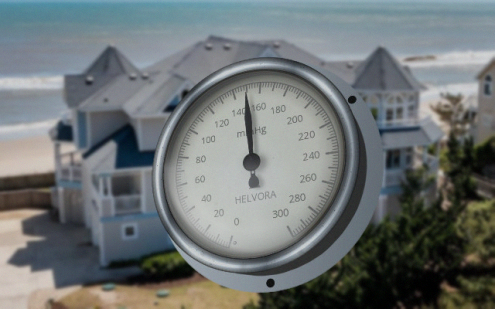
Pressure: mmHg 150
